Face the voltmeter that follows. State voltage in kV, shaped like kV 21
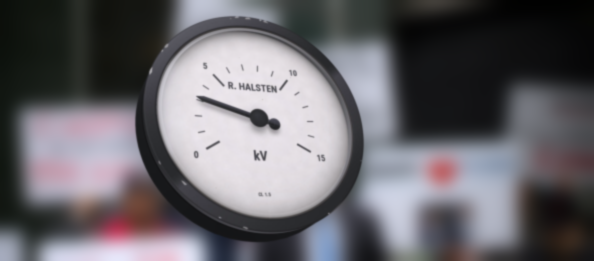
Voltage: kV 3
